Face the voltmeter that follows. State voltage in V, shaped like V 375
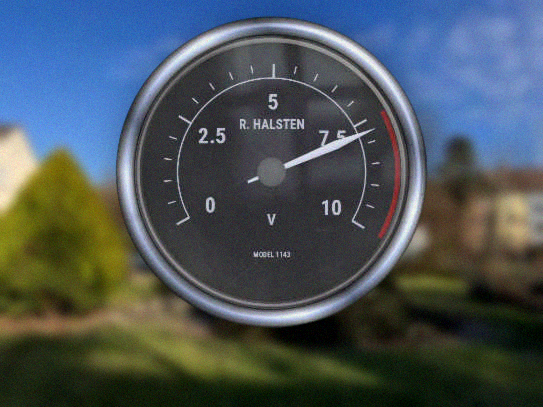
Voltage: V 7.75
